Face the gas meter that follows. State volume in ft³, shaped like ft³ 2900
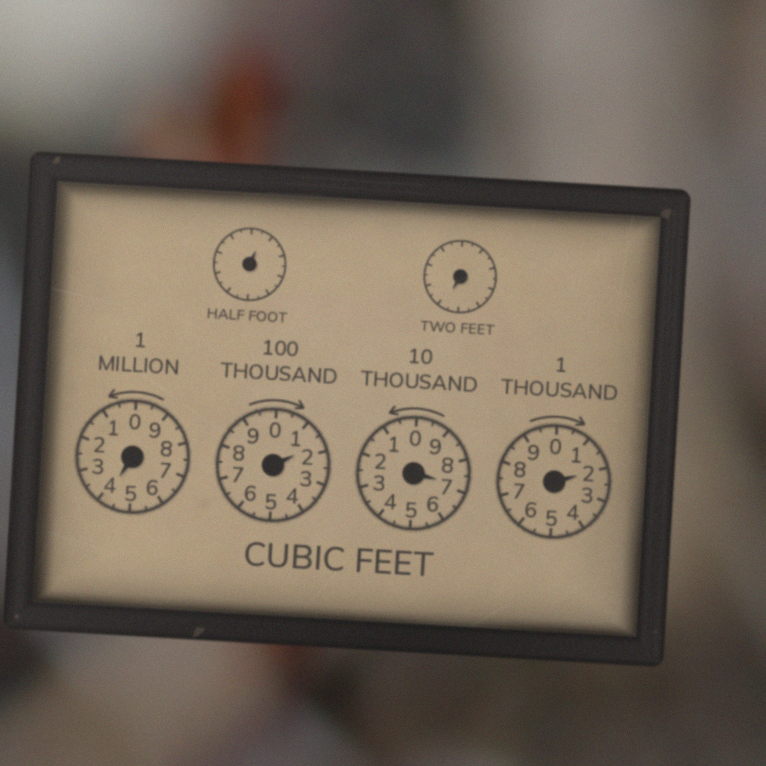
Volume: ft³ 417200
